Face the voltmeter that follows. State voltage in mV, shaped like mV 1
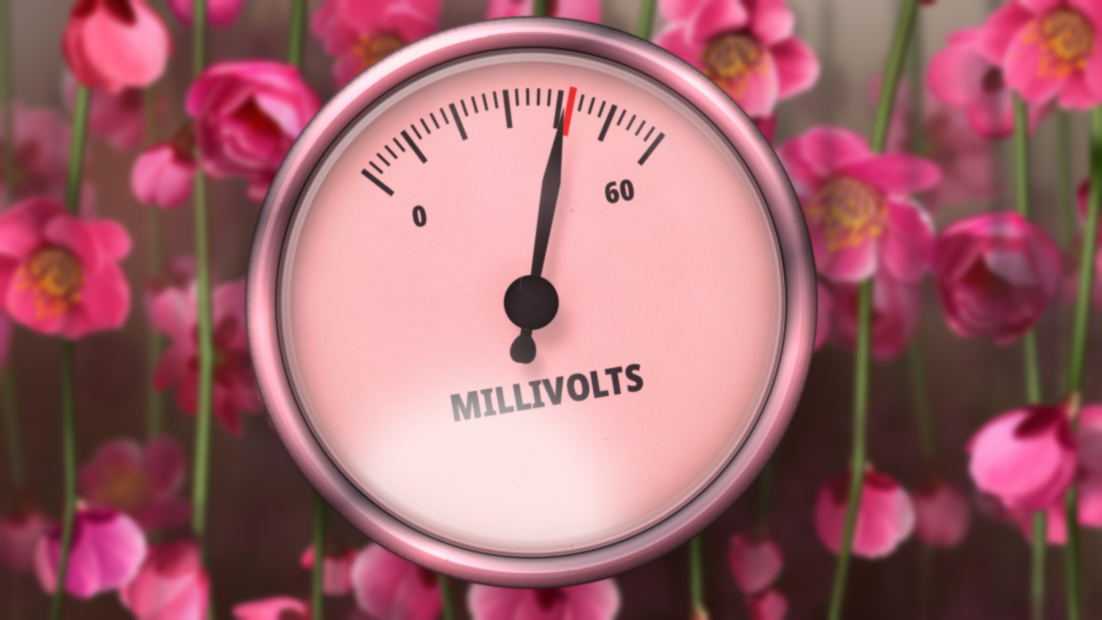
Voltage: mV 41
